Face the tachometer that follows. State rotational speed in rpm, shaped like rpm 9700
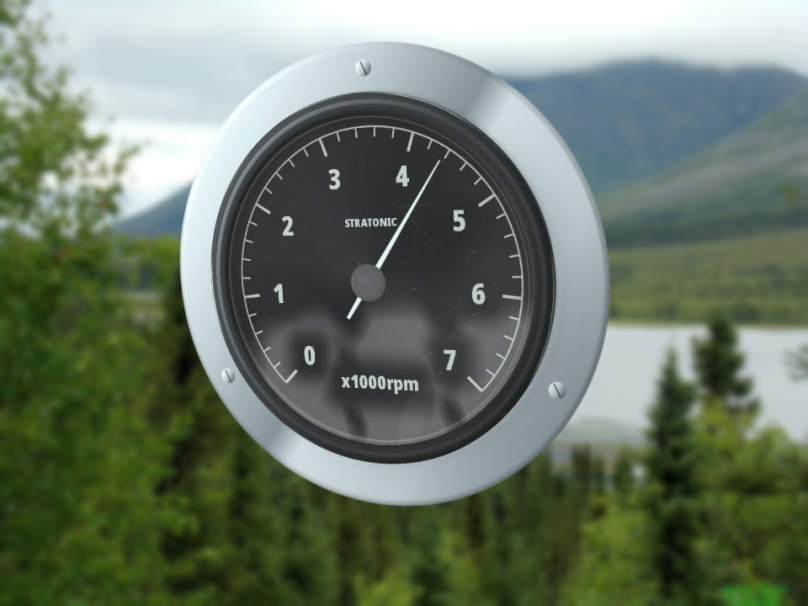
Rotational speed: rpm 4400
